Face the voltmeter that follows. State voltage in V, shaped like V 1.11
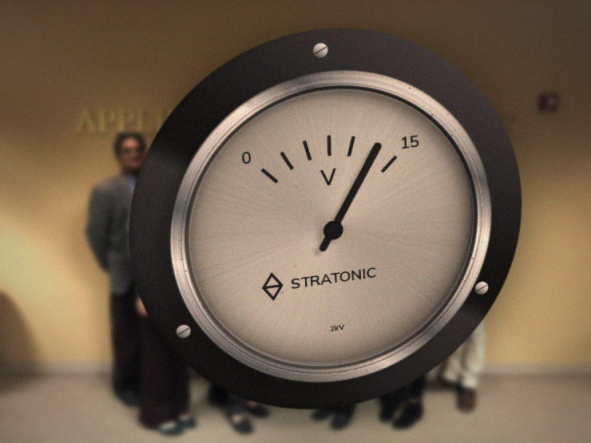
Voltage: V 12.5
